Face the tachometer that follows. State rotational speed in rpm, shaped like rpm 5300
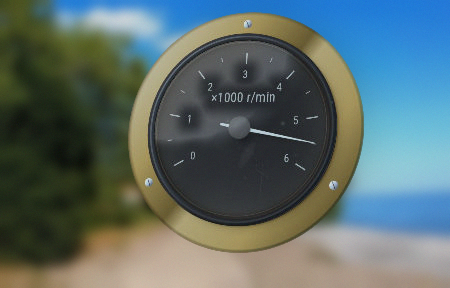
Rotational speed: rpm 5500
